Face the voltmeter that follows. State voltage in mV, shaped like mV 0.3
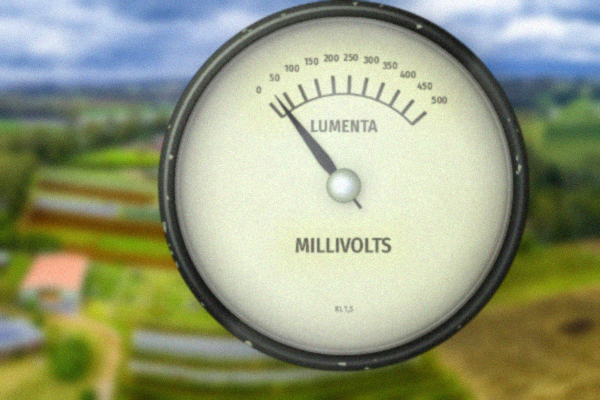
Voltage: mV 25
